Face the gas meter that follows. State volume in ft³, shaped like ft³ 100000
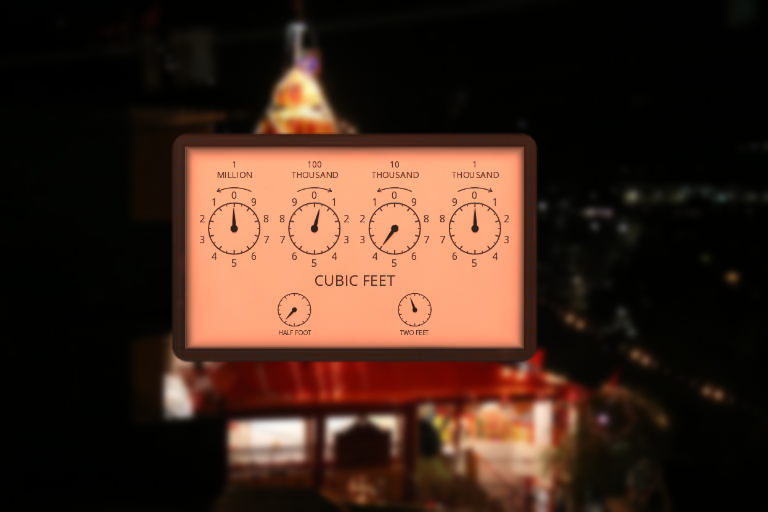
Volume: ft³ 4000
